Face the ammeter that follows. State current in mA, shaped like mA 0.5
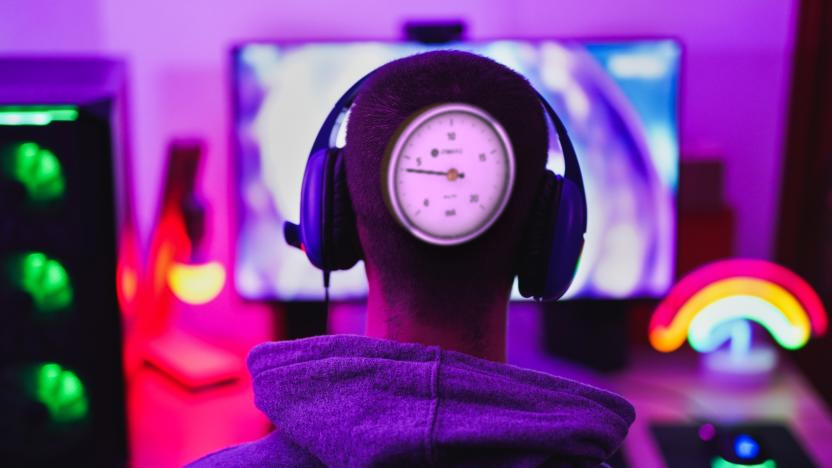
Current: mA 4
